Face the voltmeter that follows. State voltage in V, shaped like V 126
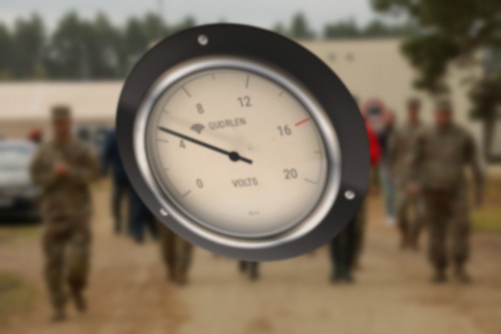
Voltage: V 5
